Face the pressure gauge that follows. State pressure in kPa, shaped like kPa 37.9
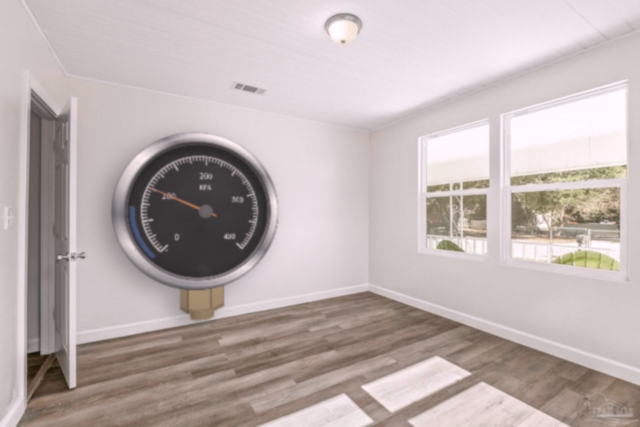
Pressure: kPa 100
